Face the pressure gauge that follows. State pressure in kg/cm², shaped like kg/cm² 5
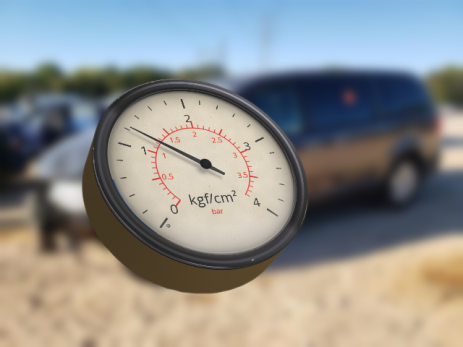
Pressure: kg/cm² 1.2
